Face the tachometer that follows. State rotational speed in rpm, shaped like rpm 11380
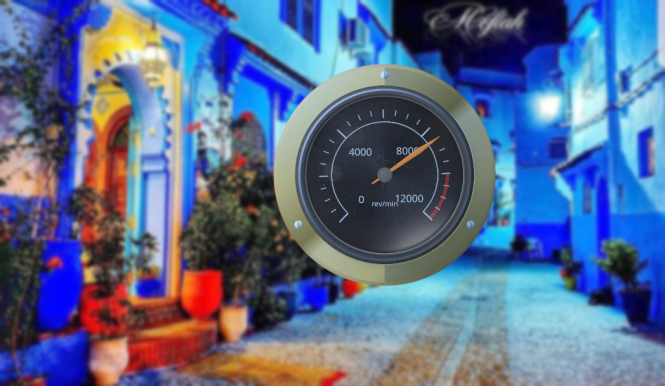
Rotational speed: rpm 8500
